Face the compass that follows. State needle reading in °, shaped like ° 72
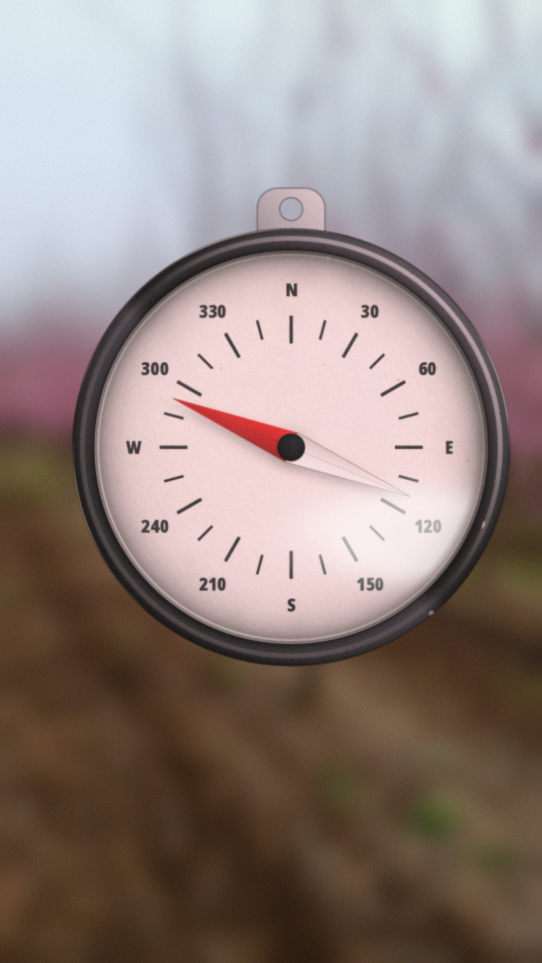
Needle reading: ° 292.5
